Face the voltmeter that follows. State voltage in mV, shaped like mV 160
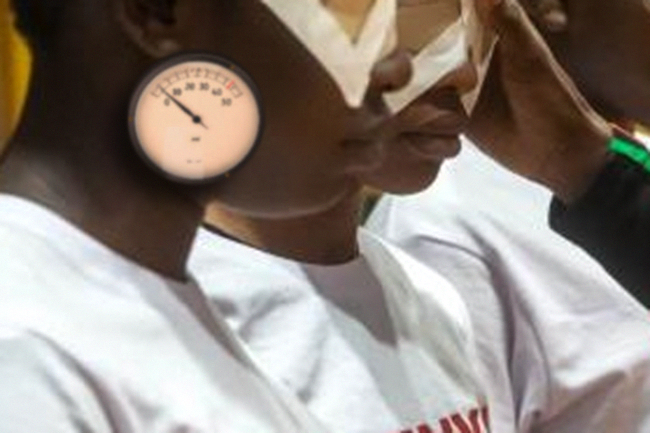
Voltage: mV 5
